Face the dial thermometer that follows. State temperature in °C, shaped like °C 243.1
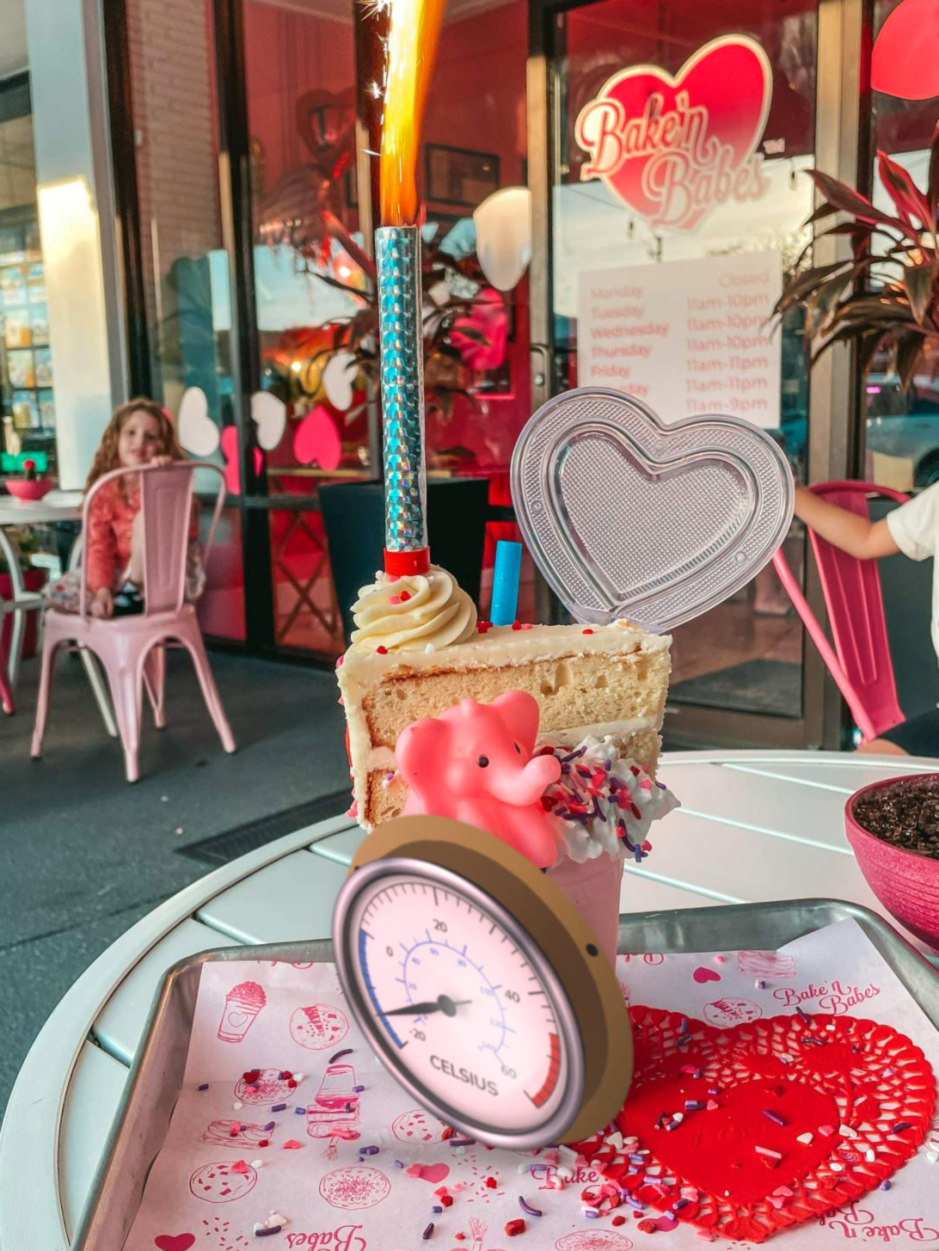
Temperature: °C -14
